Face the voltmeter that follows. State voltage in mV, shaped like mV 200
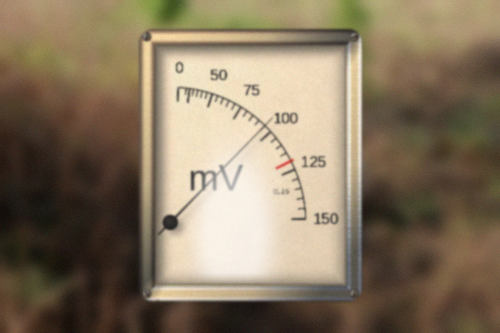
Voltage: mV 95
